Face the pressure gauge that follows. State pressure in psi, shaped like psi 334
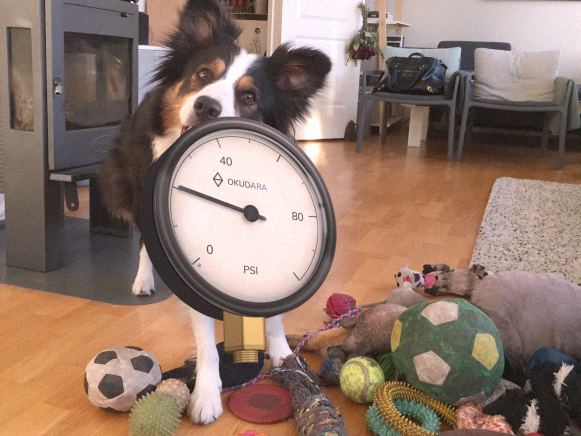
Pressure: psi 20
